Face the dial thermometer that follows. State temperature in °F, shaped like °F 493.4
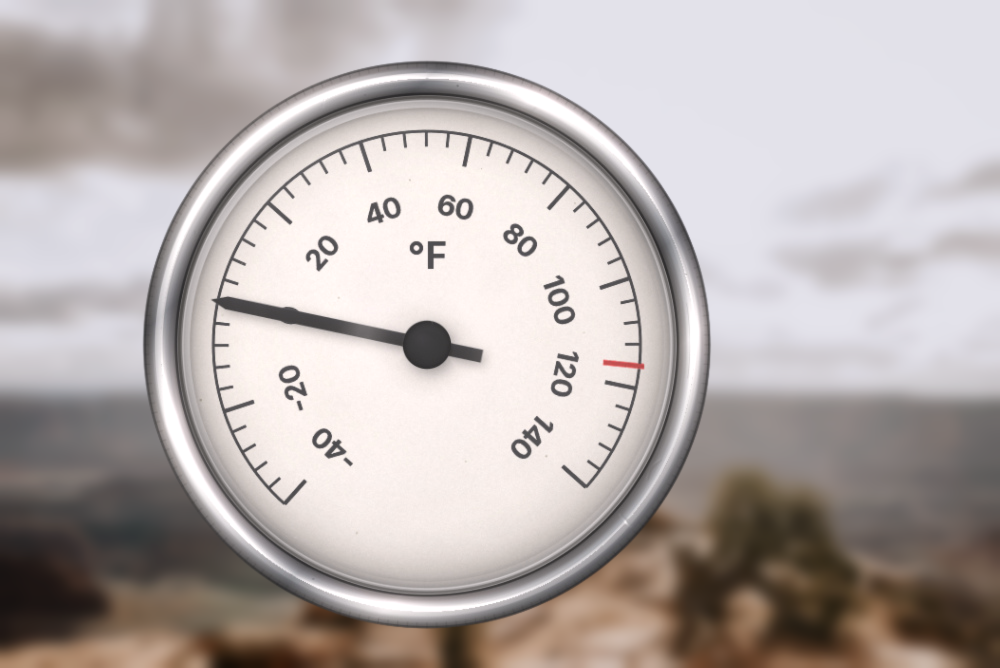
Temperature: °F 0
